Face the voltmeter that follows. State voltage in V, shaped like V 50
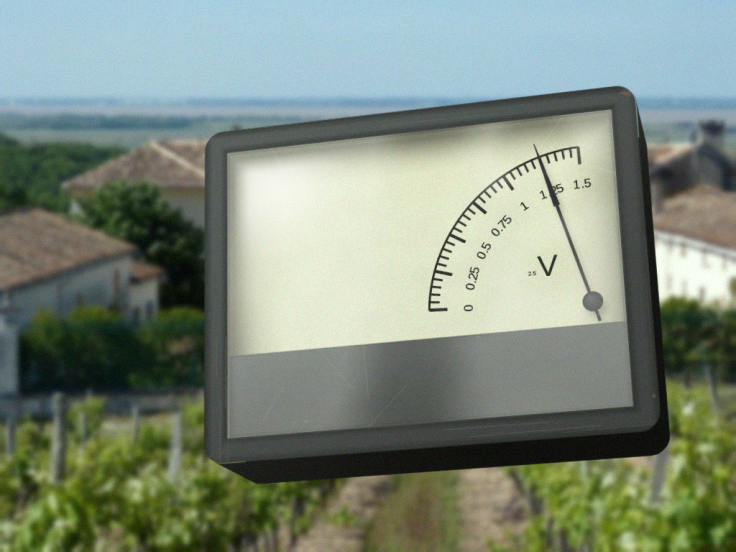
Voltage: V 1.25
